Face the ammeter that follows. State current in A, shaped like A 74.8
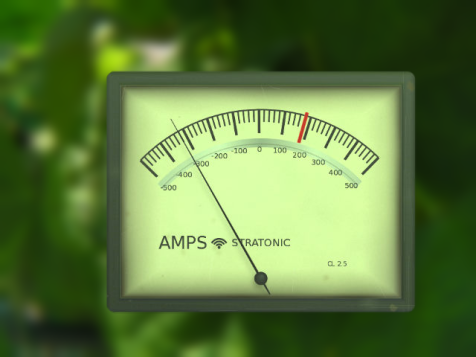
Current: A -320
